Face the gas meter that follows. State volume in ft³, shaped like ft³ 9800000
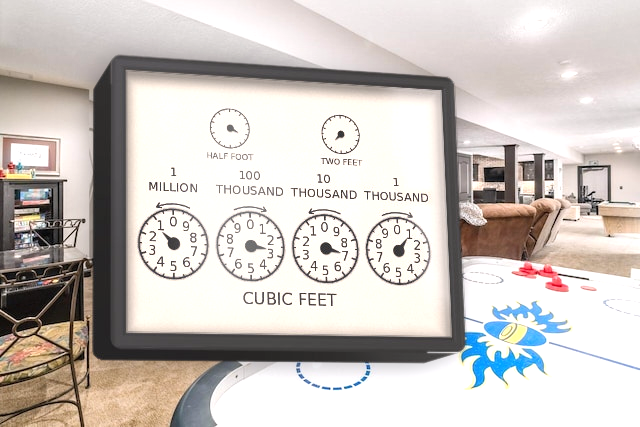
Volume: ft³ 127100
